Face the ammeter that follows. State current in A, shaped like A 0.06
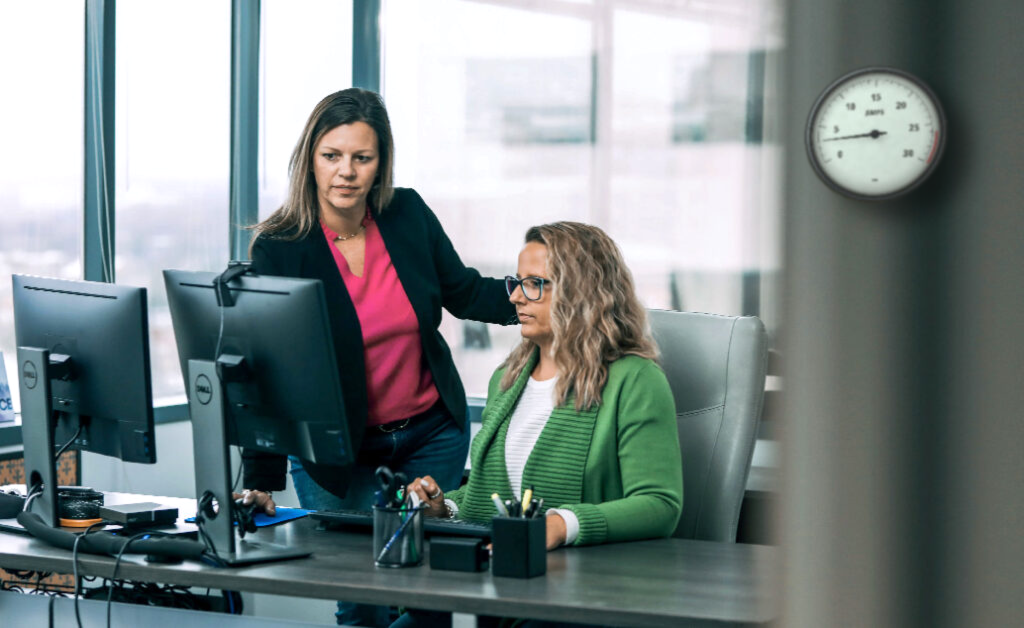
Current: A 3
